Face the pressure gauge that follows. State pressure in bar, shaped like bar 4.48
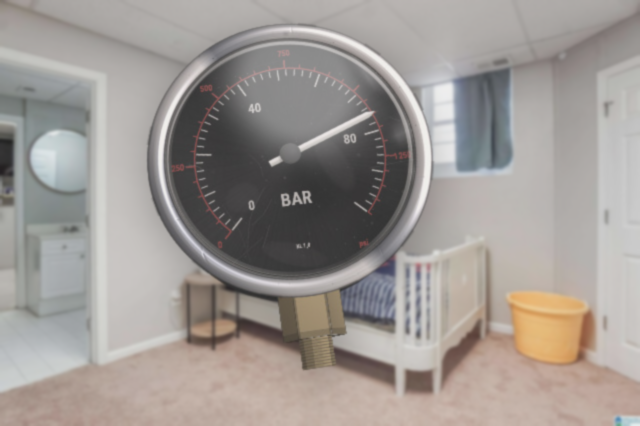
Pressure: bar 76
